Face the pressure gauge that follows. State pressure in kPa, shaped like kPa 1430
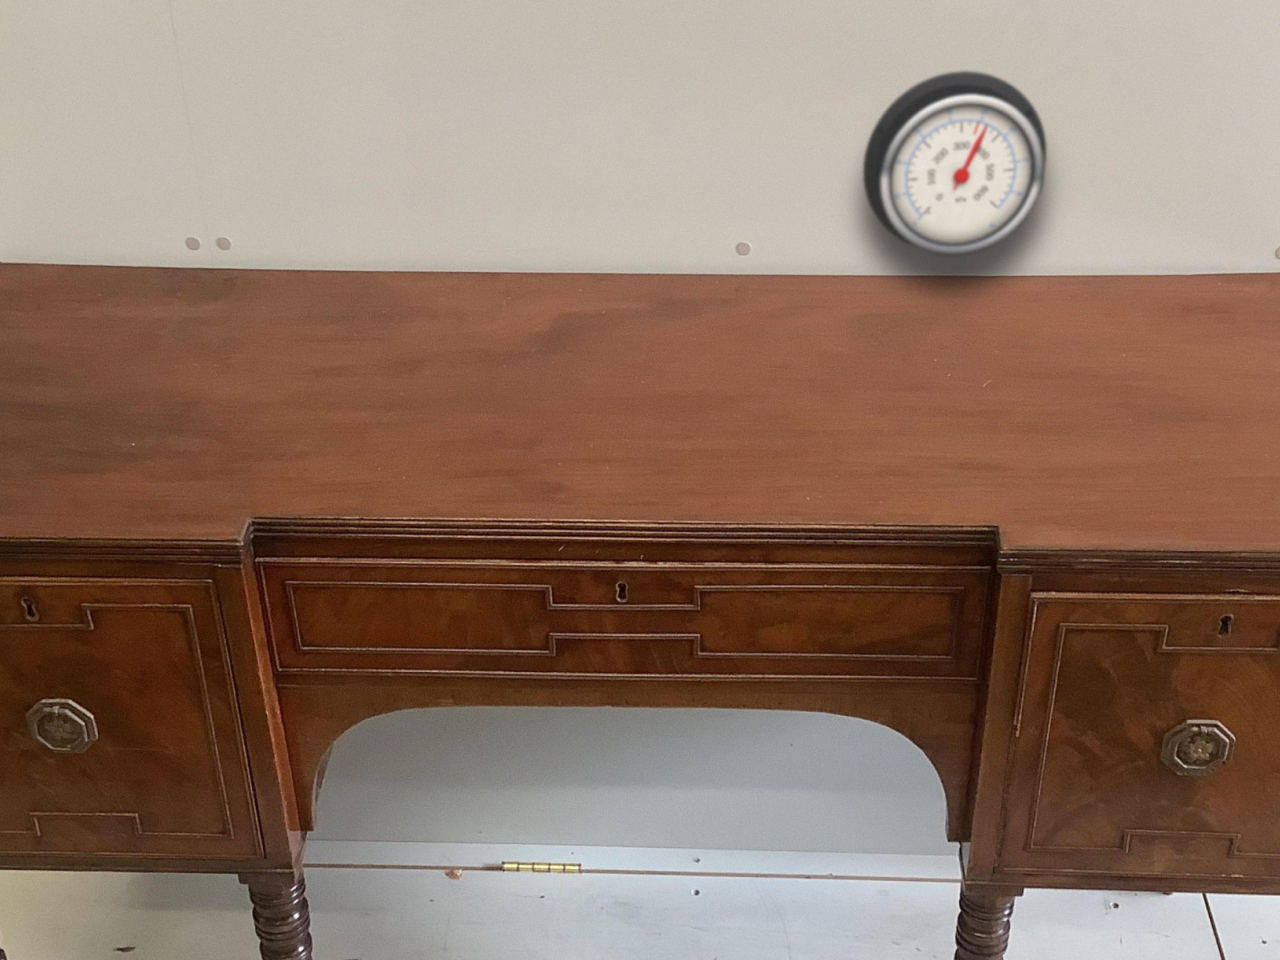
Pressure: kPa 360
